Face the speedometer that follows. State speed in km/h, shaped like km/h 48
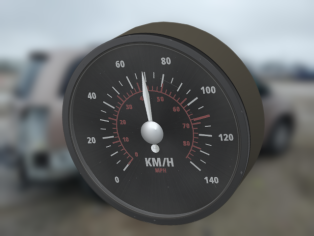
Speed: km/h 70
